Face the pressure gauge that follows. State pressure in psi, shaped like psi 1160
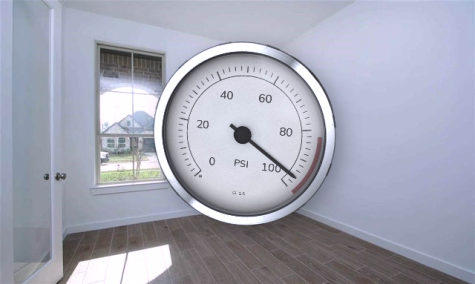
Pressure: psi 96
